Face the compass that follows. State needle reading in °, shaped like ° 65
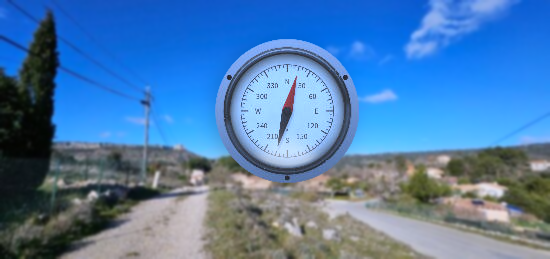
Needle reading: ° 15
